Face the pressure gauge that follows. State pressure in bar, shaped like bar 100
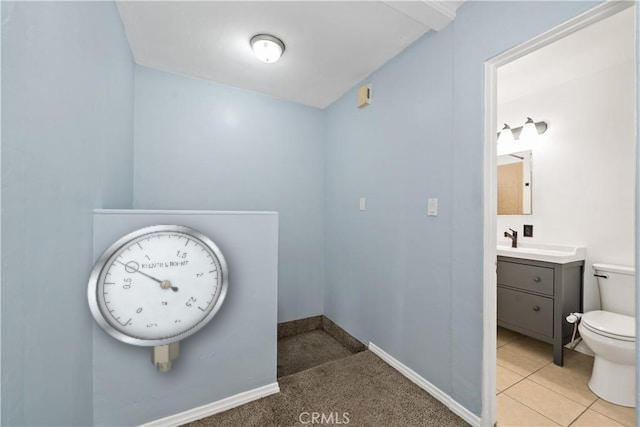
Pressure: bar 0.75
